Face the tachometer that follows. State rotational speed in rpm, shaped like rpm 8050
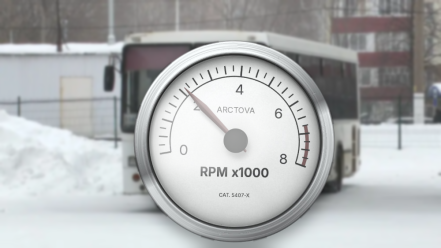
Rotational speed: rpm 2125
